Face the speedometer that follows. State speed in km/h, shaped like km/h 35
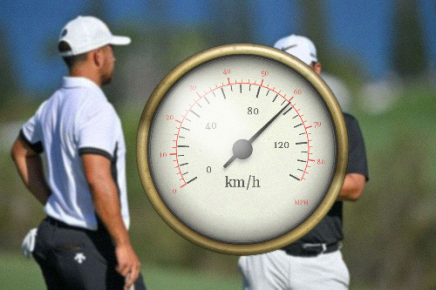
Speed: km/h 97.5
